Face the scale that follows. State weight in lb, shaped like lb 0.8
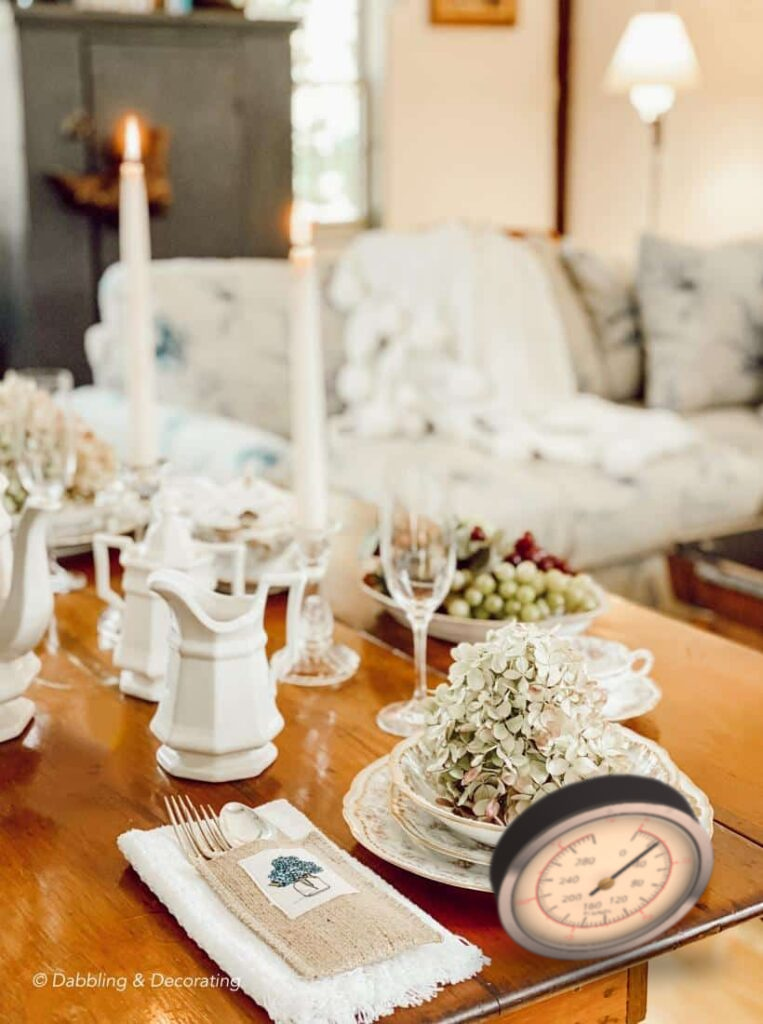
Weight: lb 20
